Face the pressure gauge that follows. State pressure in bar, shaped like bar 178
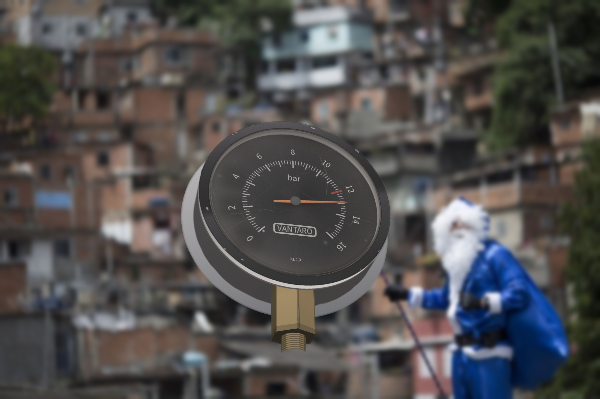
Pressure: bar 13
